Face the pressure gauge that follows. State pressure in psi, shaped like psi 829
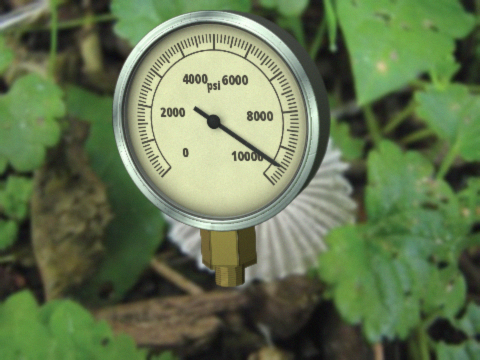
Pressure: psi 9500
